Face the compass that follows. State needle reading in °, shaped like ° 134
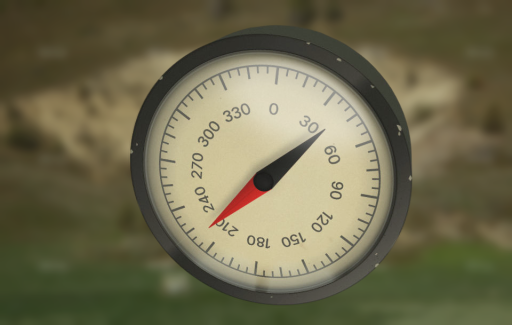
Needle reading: ° 220
